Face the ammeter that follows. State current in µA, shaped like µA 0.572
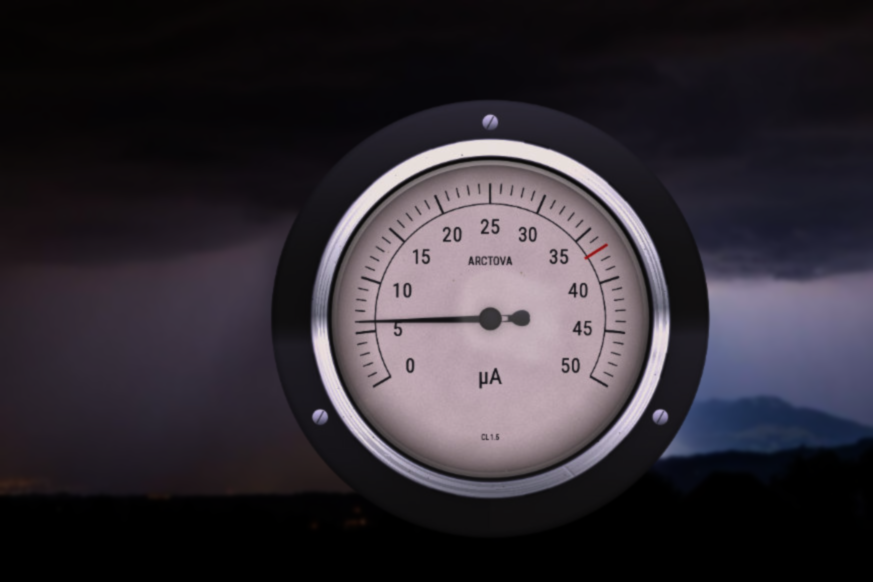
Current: µA 6
